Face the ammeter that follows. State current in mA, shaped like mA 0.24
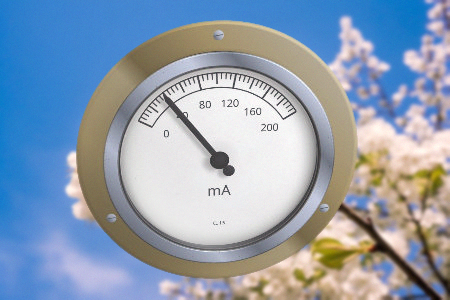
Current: mA 40
